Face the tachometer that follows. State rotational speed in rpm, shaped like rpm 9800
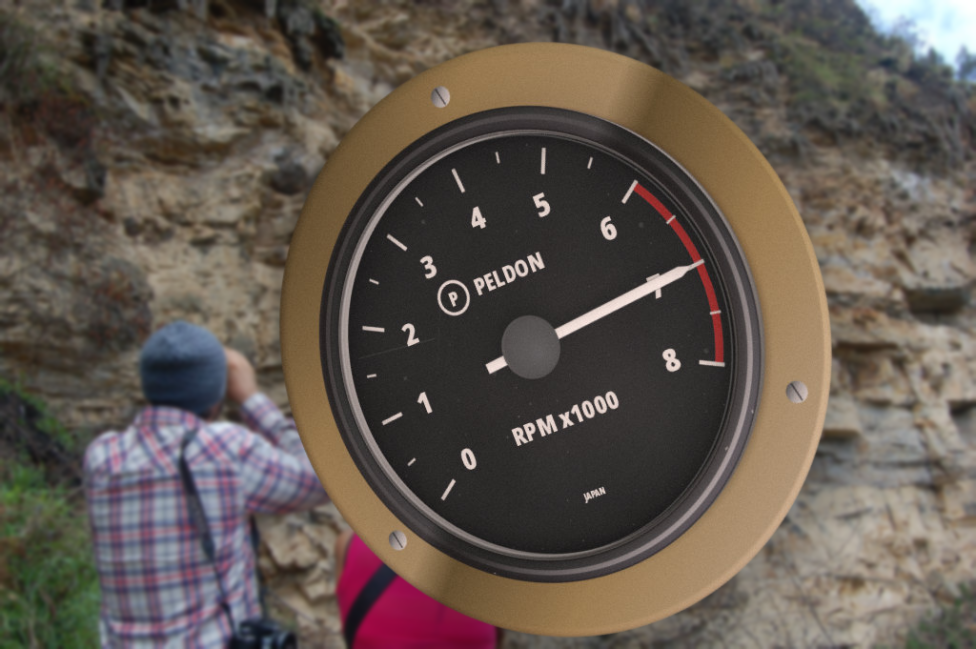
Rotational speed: rpm 7000
